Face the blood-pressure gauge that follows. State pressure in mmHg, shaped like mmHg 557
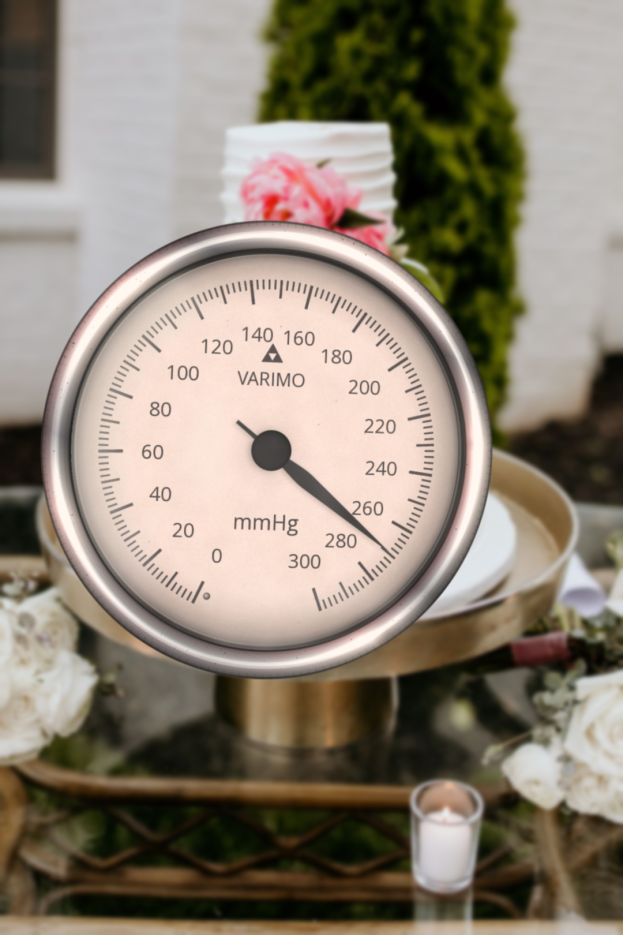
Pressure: mmHg 270
